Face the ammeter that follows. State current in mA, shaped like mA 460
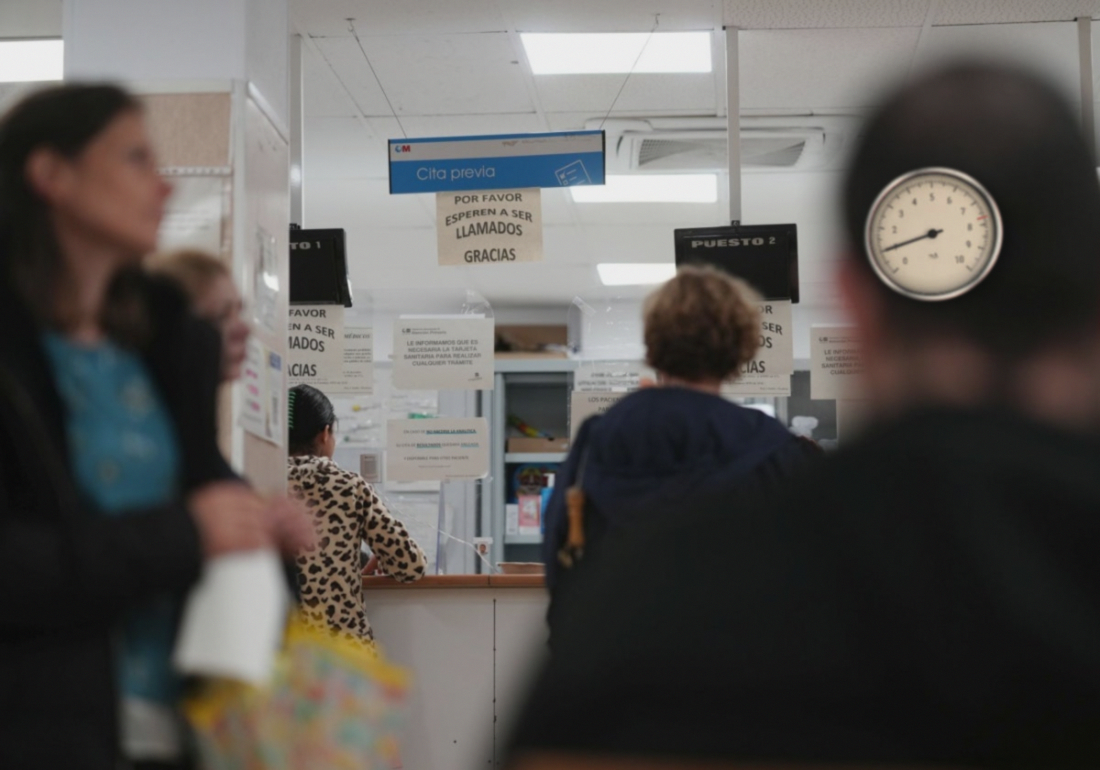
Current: mA 1
